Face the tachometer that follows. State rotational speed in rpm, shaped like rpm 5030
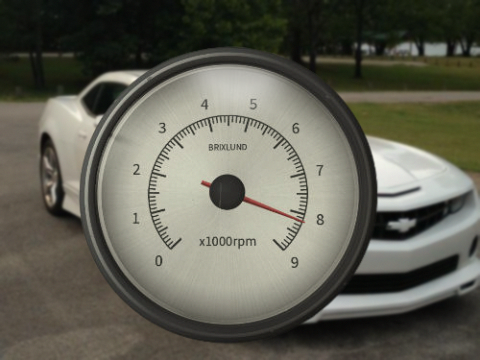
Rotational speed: rpm 8200
